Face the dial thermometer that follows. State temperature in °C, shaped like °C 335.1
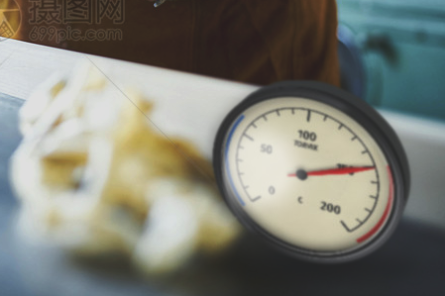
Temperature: °C 150
